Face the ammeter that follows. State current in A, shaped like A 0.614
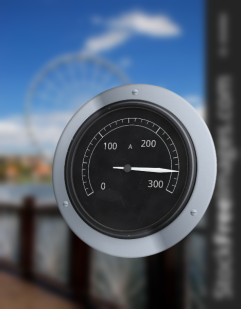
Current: A 270
